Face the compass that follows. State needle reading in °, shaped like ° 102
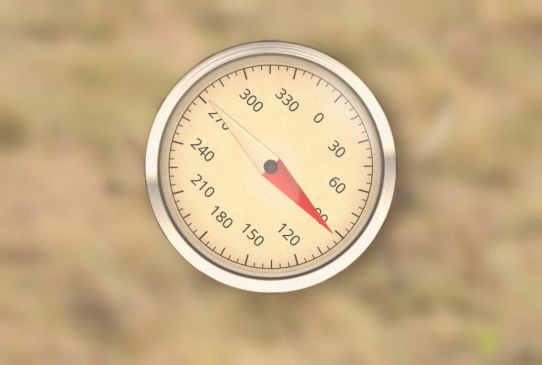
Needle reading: ° 92.5
